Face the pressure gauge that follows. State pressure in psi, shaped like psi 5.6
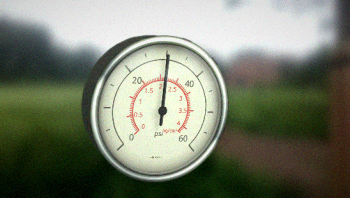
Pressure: psi 30
